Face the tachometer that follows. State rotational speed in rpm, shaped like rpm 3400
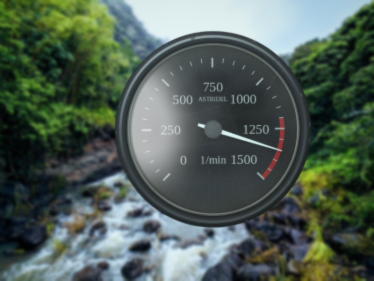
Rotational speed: rpm 1350
